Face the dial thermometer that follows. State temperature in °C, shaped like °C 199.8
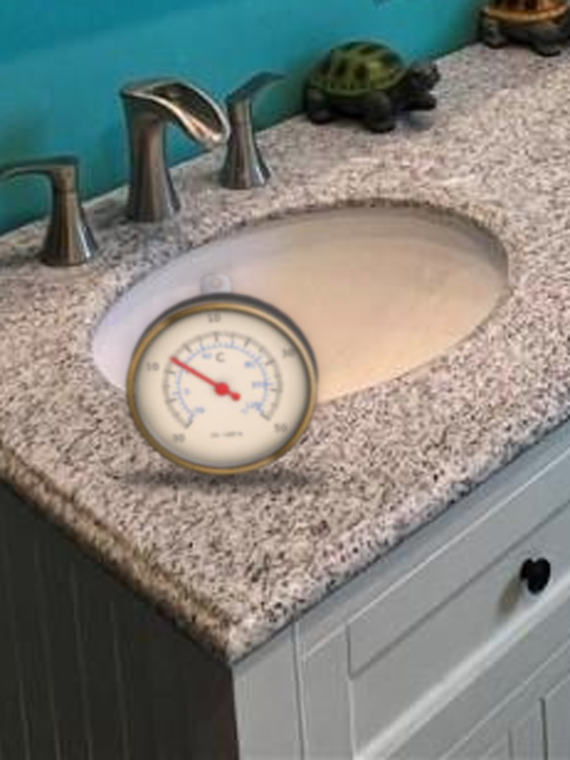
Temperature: °C -5
